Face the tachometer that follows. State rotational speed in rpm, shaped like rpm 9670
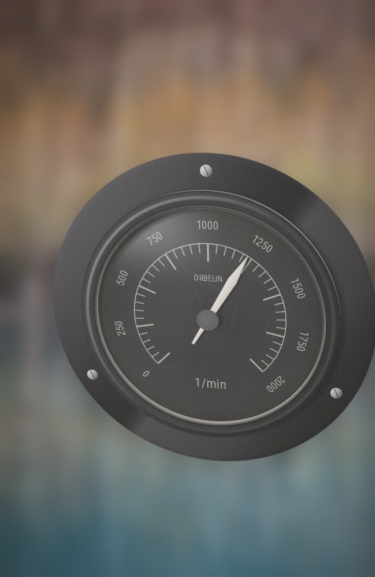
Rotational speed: rpm 1225
